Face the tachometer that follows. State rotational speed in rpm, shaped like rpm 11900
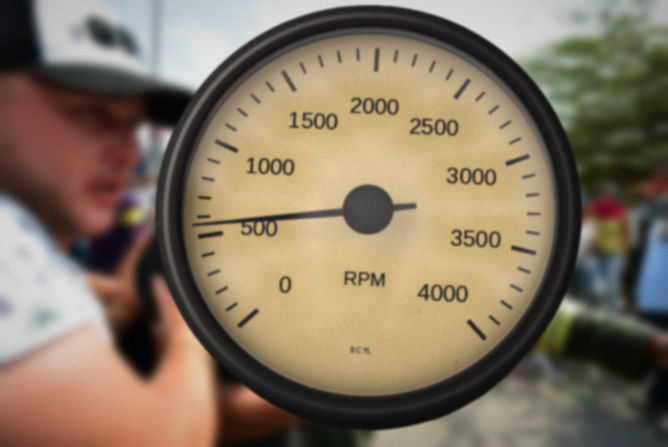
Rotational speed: rpm 550
